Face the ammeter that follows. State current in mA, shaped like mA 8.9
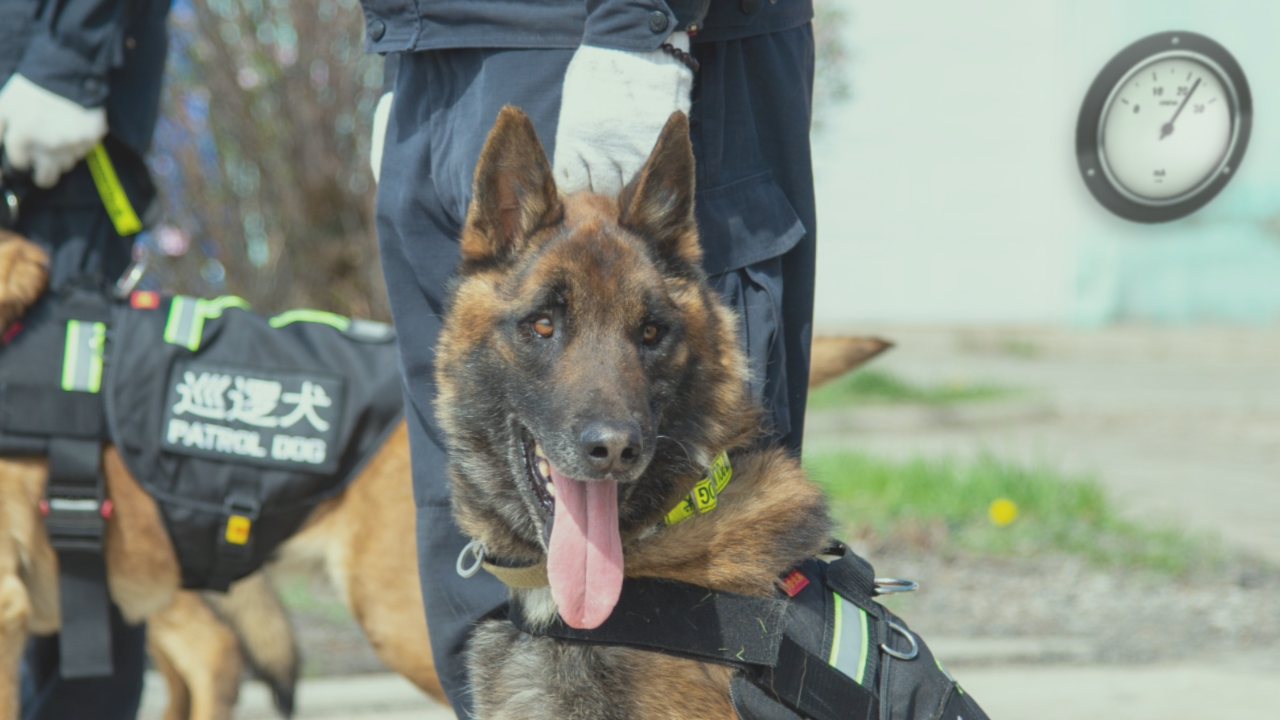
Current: mA 22.5
